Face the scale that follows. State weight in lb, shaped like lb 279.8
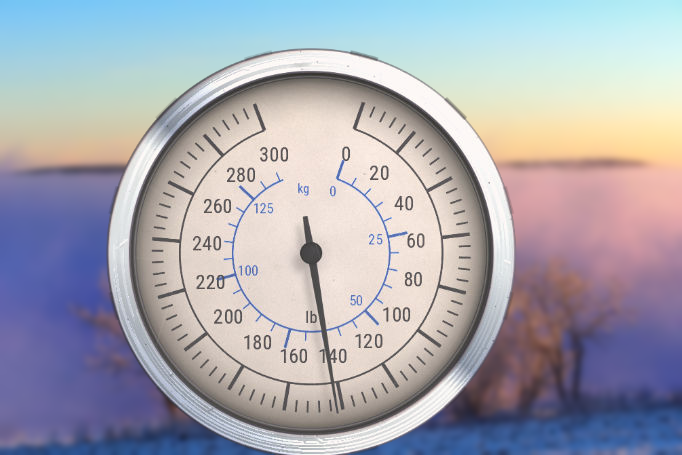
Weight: lb 142
